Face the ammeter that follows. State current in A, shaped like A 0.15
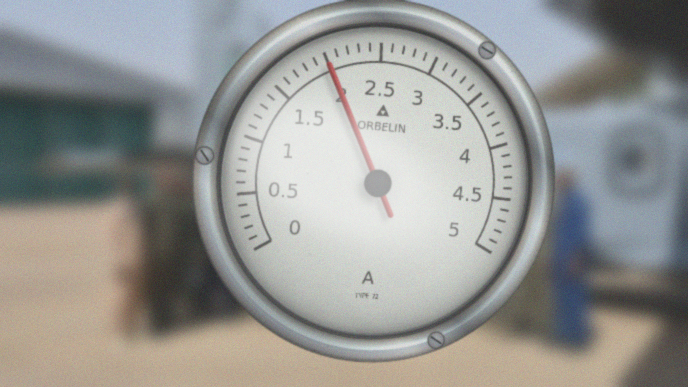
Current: A 2
